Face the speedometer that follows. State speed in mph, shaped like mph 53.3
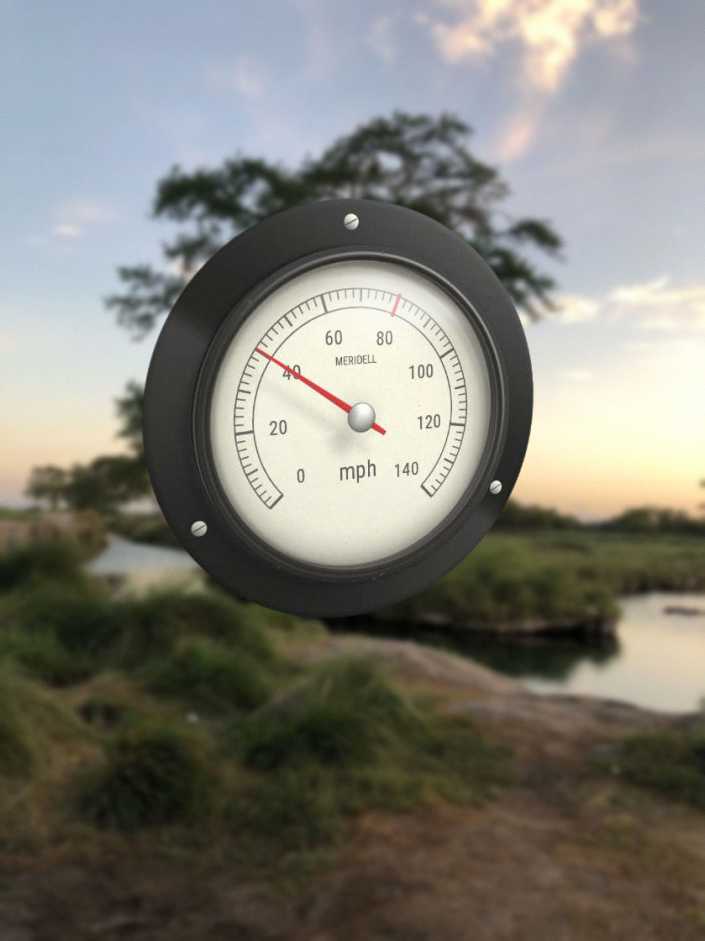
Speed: mph 40
